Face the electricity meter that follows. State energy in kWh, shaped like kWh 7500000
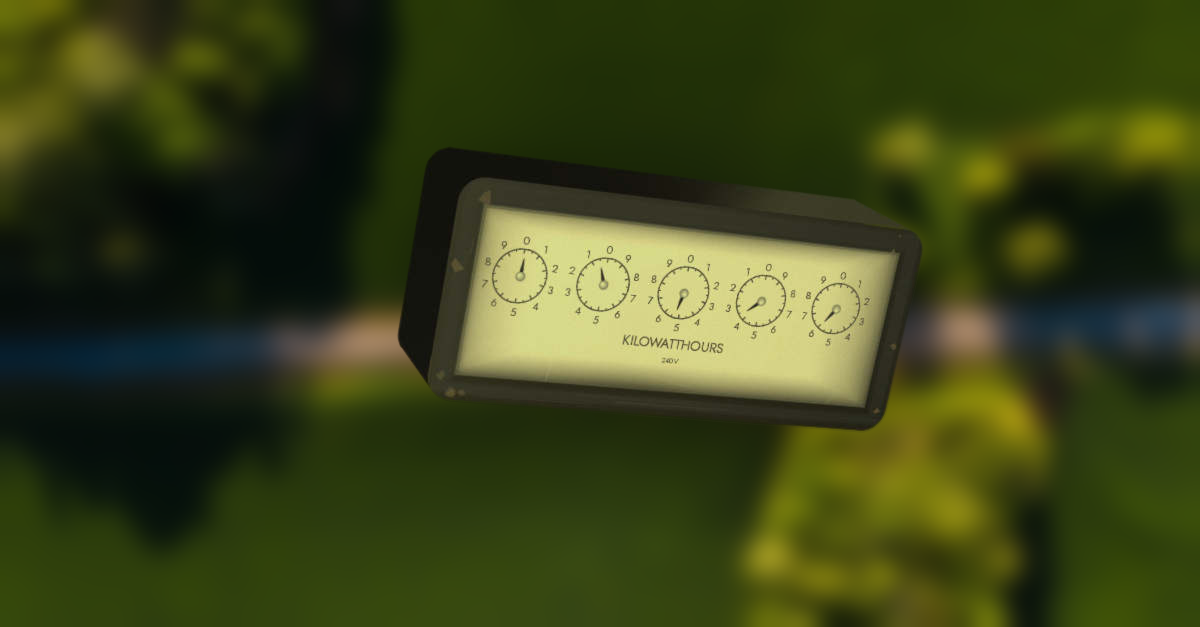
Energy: kWh 536
